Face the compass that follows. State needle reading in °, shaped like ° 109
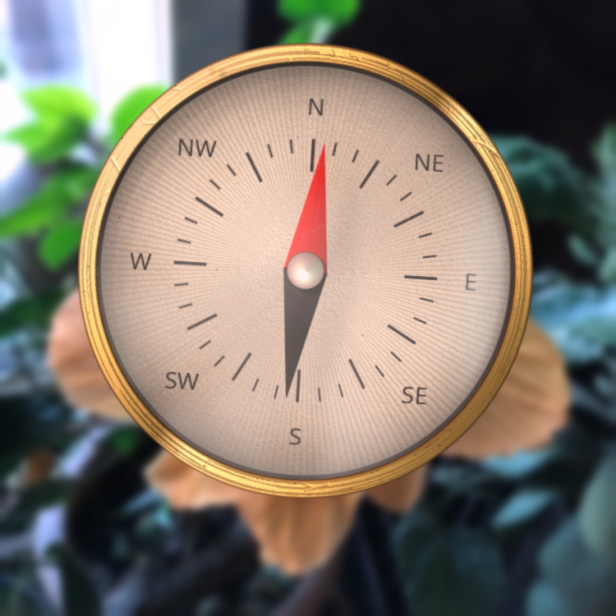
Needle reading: ° 5
